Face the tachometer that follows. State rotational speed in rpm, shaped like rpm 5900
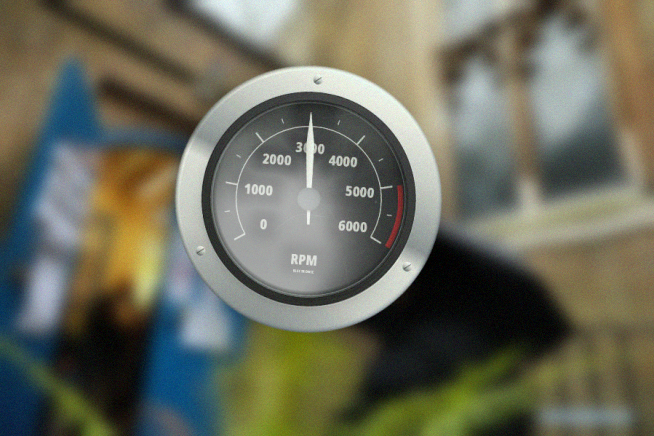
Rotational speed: rpm 3000
